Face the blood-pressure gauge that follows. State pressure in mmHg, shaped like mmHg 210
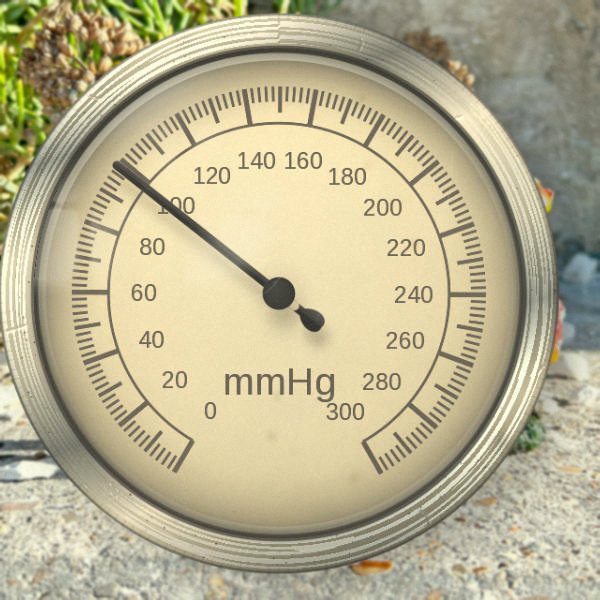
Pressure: mmHg 98
